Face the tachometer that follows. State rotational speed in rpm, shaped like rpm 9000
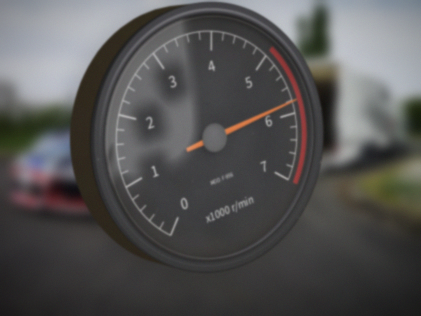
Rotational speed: rpm 5800
